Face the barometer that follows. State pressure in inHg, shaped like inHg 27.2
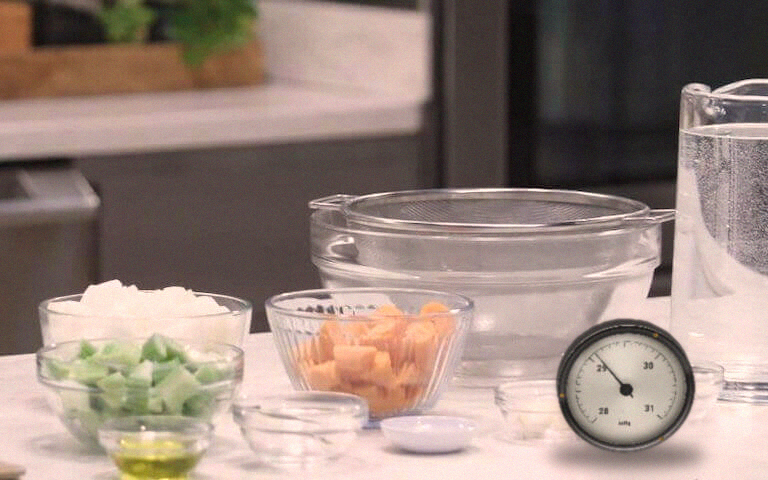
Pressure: inHg 29.1
